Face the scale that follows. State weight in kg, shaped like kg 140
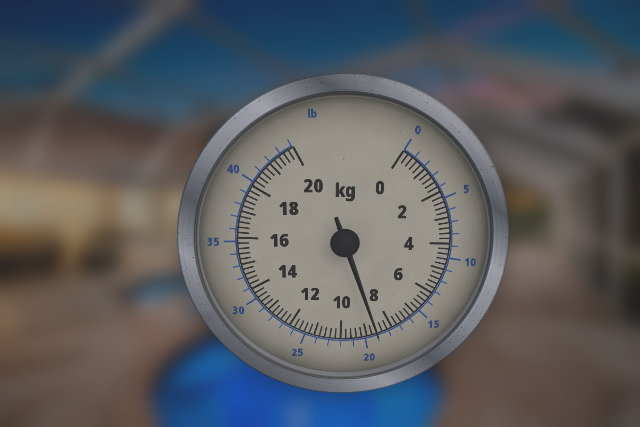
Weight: kg 8.6
